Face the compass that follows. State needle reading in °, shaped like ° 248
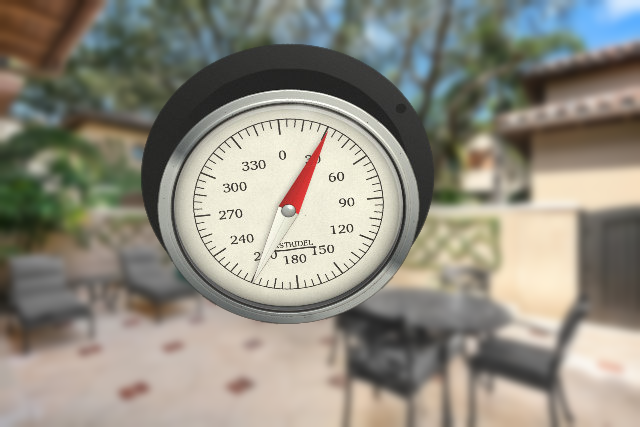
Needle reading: ° 30
